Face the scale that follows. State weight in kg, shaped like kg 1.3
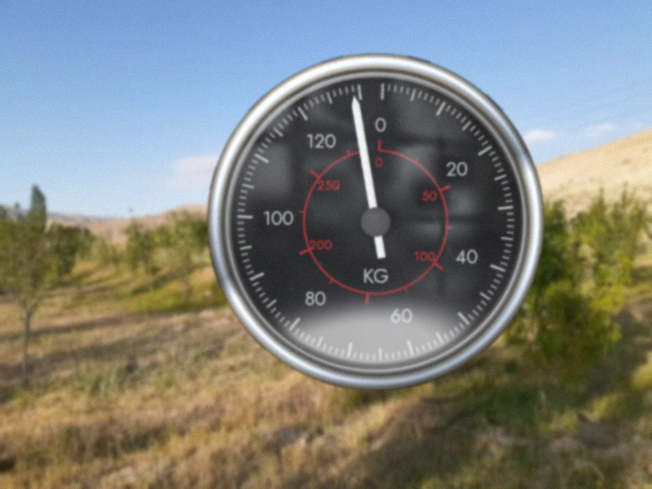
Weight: kg 129
